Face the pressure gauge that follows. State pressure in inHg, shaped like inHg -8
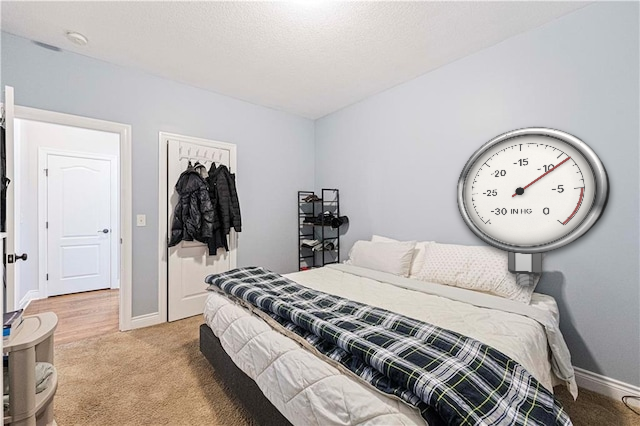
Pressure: inHg -9
